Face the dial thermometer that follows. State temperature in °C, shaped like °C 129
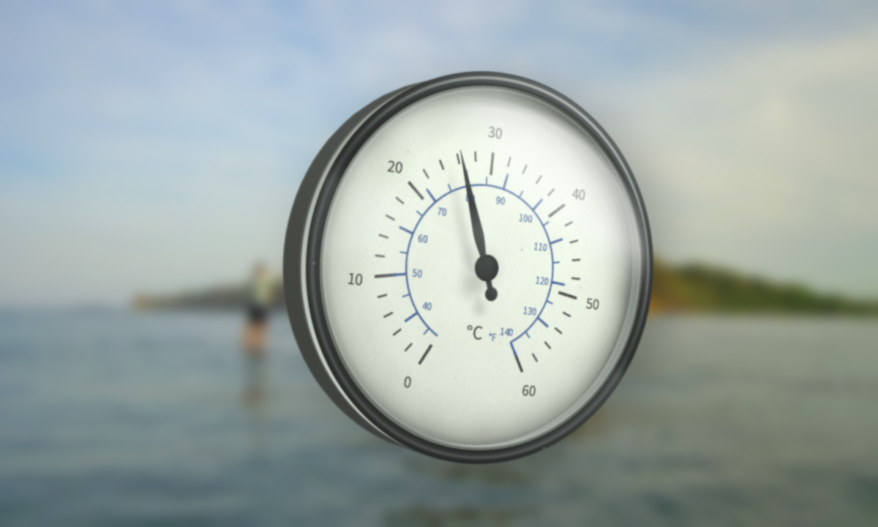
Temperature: °C 26
